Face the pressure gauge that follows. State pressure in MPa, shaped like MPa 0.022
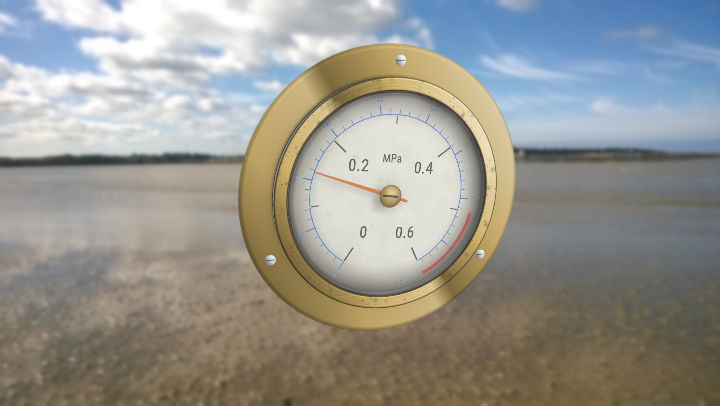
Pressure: MPa 0.15
